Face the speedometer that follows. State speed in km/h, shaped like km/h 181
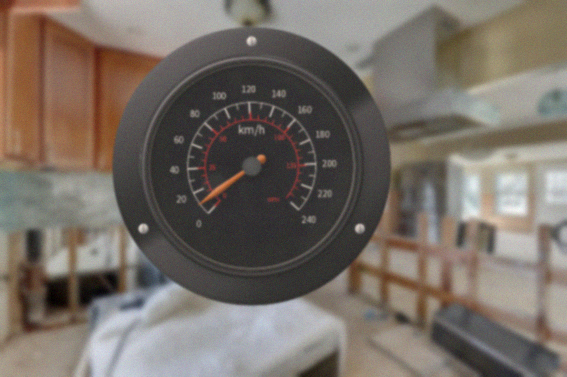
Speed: km/h 10
